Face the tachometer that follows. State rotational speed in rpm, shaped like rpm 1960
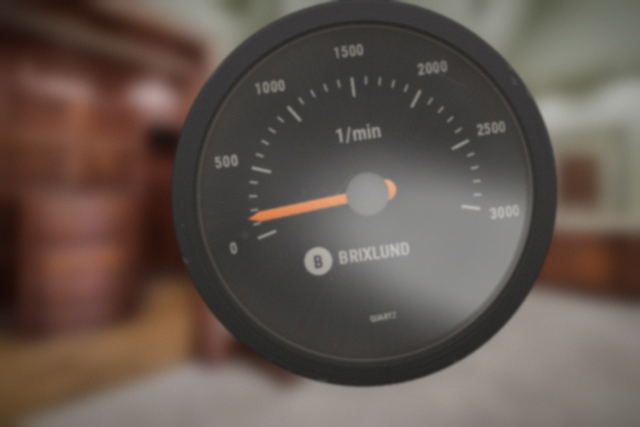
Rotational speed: rpm 150
